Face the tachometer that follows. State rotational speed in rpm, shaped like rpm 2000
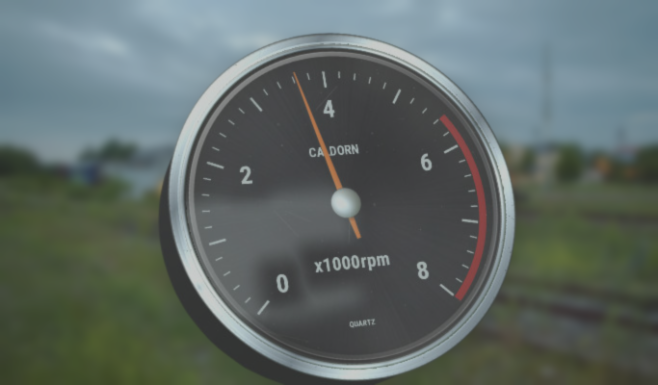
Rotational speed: rpm 3600
